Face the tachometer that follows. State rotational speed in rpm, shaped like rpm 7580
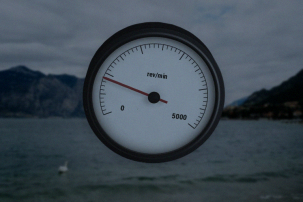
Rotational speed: rpm 900
